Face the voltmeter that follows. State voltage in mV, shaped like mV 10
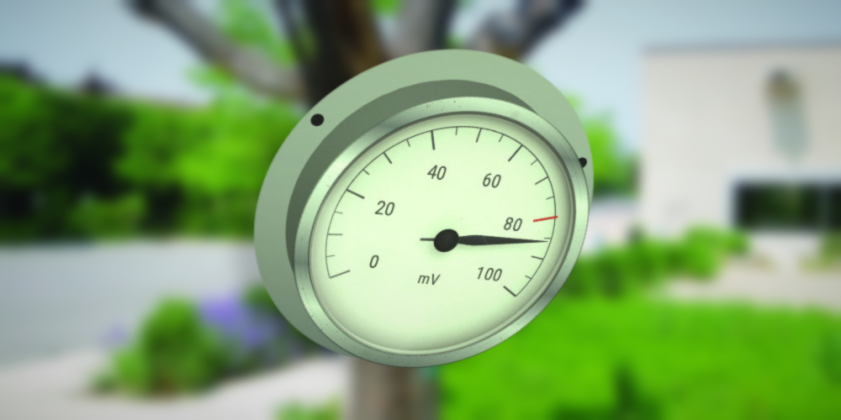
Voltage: mV 85
